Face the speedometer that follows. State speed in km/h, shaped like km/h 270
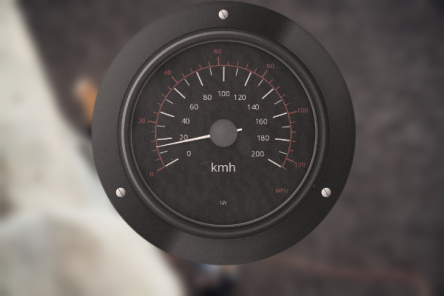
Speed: km/h 15
